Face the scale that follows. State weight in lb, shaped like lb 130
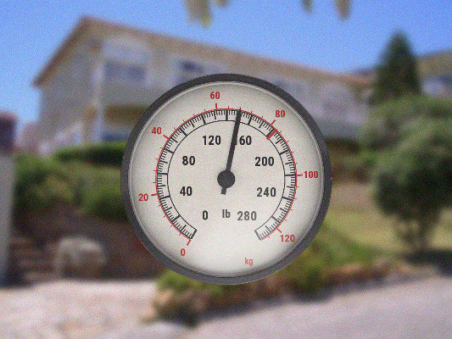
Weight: lb 150
